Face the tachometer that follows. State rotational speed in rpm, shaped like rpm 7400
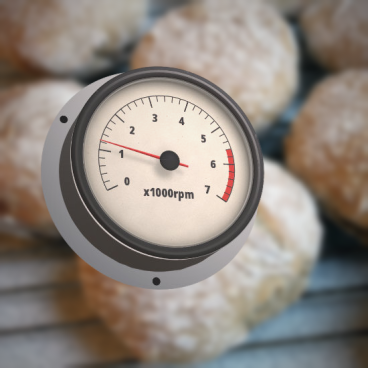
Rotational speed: rpm 1200
